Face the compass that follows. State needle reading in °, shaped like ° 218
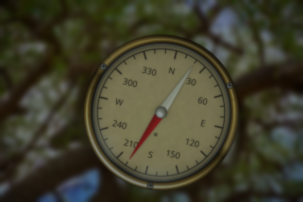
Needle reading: ° 200
